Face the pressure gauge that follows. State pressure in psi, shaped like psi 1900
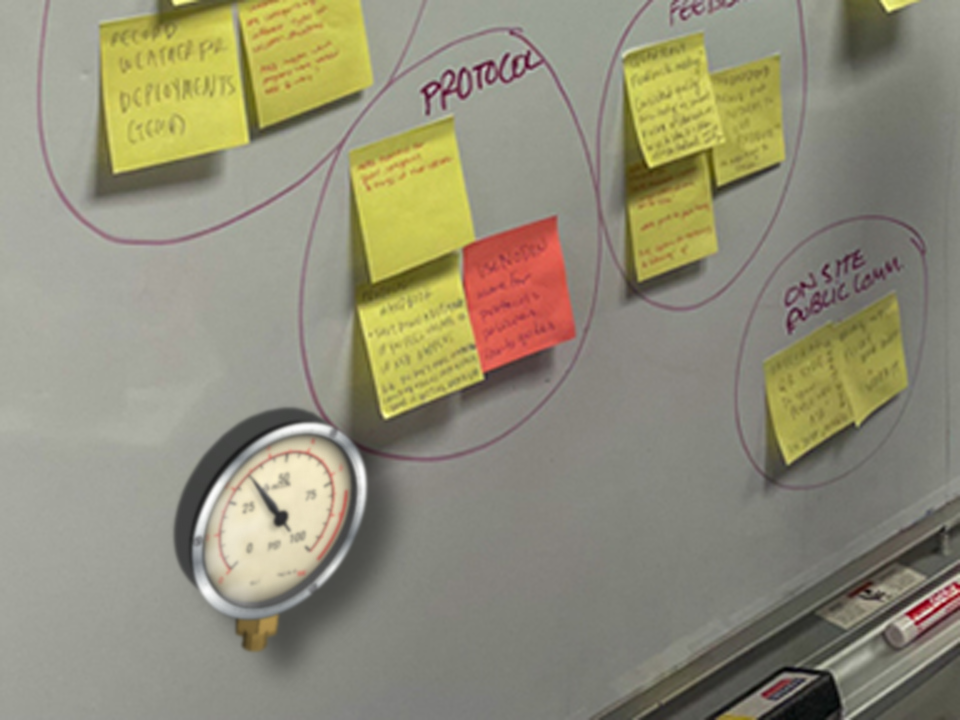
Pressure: psi 35
